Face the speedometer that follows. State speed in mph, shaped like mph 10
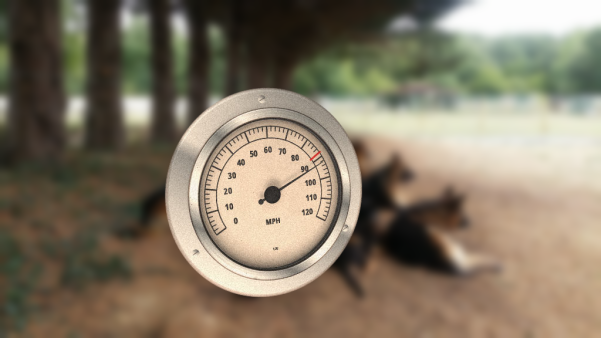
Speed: mph 92
